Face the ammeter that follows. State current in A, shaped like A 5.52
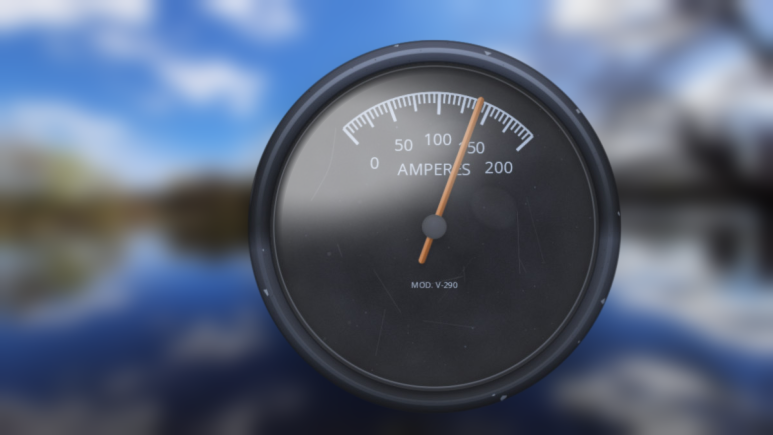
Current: A 140
